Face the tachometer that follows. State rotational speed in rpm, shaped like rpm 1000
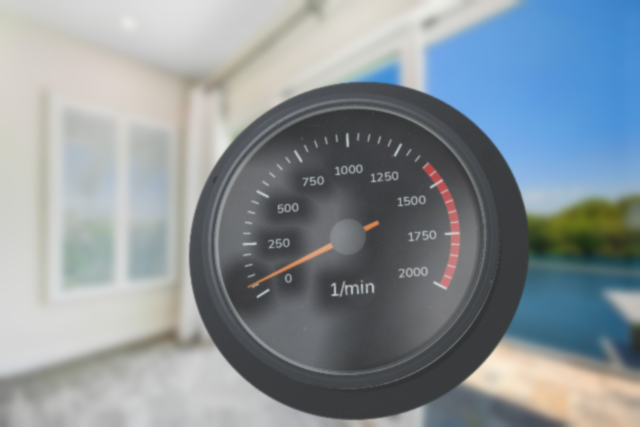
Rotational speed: rpm 50
